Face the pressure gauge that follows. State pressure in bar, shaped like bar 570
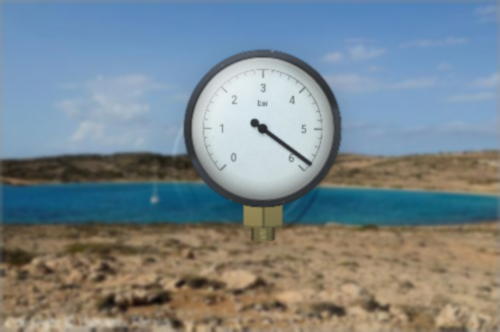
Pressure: bar 5.8
